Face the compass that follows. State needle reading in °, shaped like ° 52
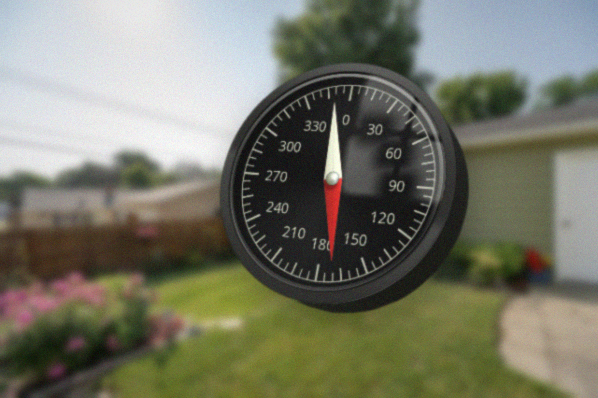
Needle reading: ° 170
